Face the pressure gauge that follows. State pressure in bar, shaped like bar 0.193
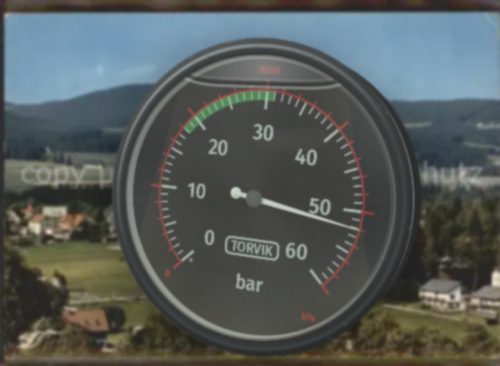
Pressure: bar 52
